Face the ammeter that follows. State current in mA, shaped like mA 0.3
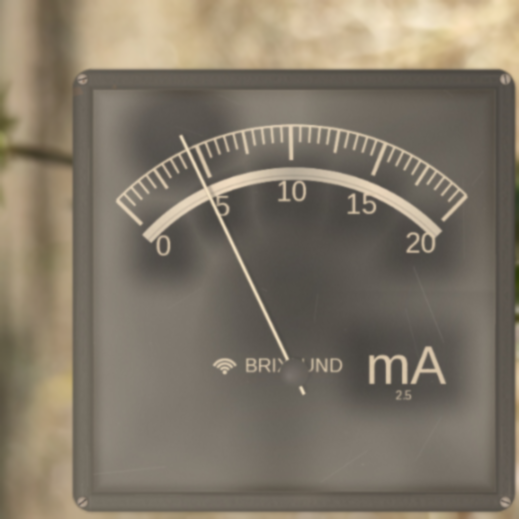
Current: mA 4.5
